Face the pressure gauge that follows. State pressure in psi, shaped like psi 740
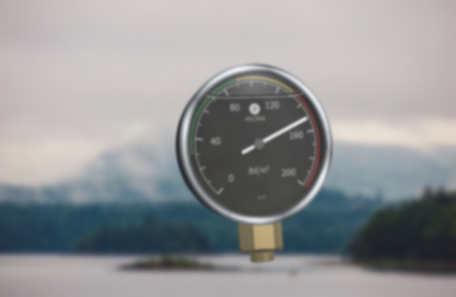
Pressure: psi 150
